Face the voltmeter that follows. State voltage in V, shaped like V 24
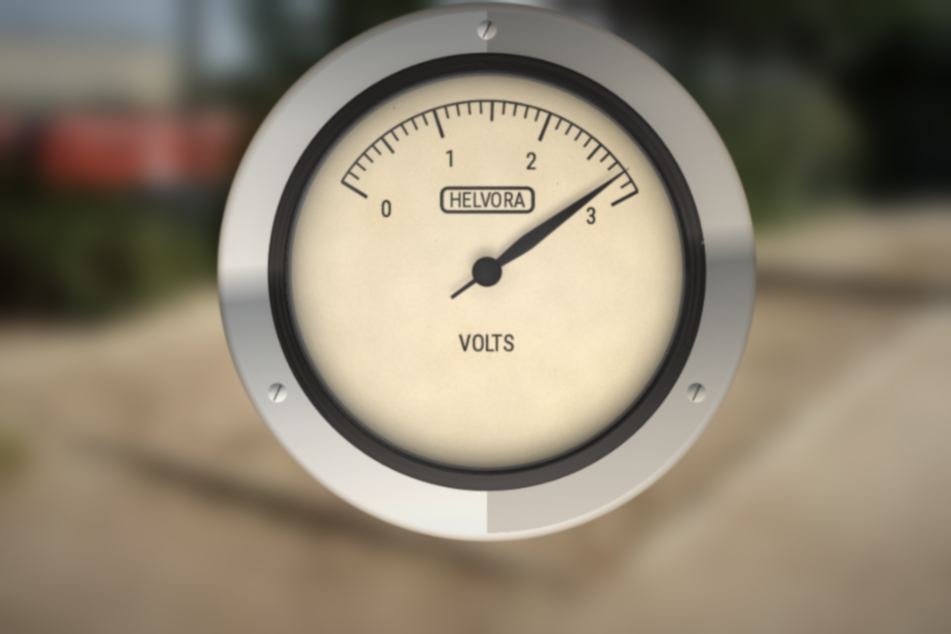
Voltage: V 2.8
